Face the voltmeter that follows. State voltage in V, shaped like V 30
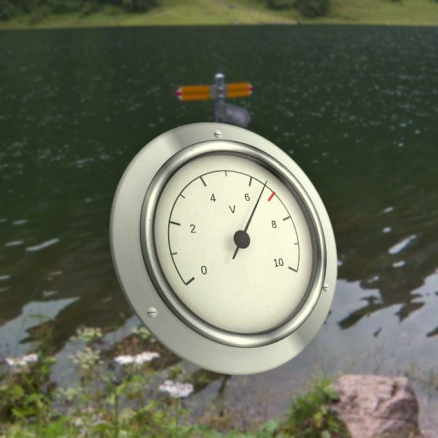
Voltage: V 6.5
